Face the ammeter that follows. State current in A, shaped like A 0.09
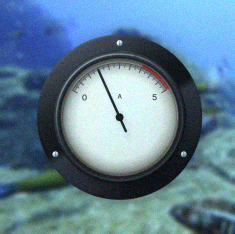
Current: A 1.5
